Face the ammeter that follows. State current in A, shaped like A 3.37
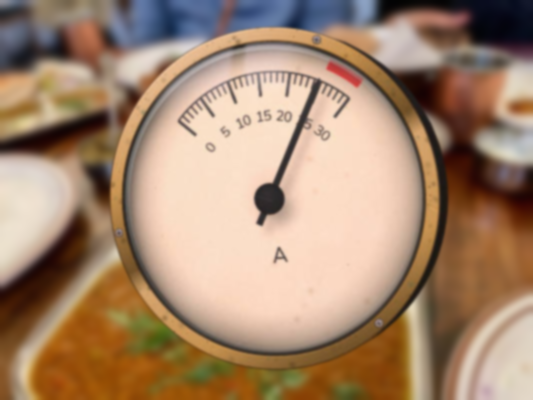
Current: A 25
